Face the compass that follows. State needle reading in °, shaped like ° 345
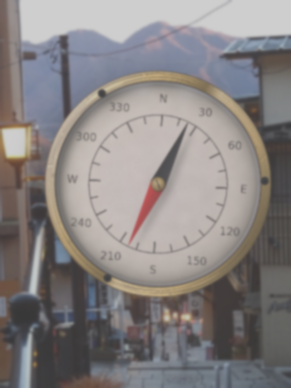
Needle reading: ° 202.5
